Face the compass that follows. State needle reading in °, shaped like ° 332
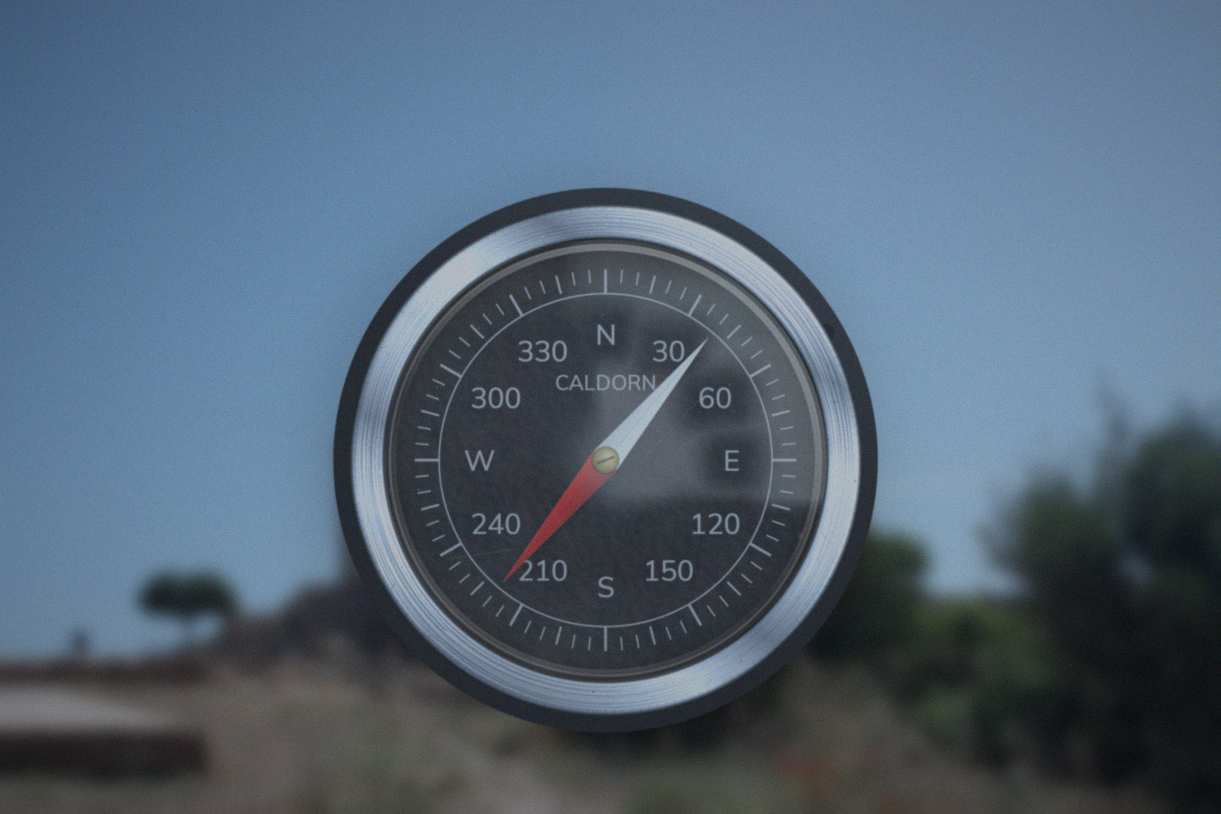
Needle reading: ° 220
